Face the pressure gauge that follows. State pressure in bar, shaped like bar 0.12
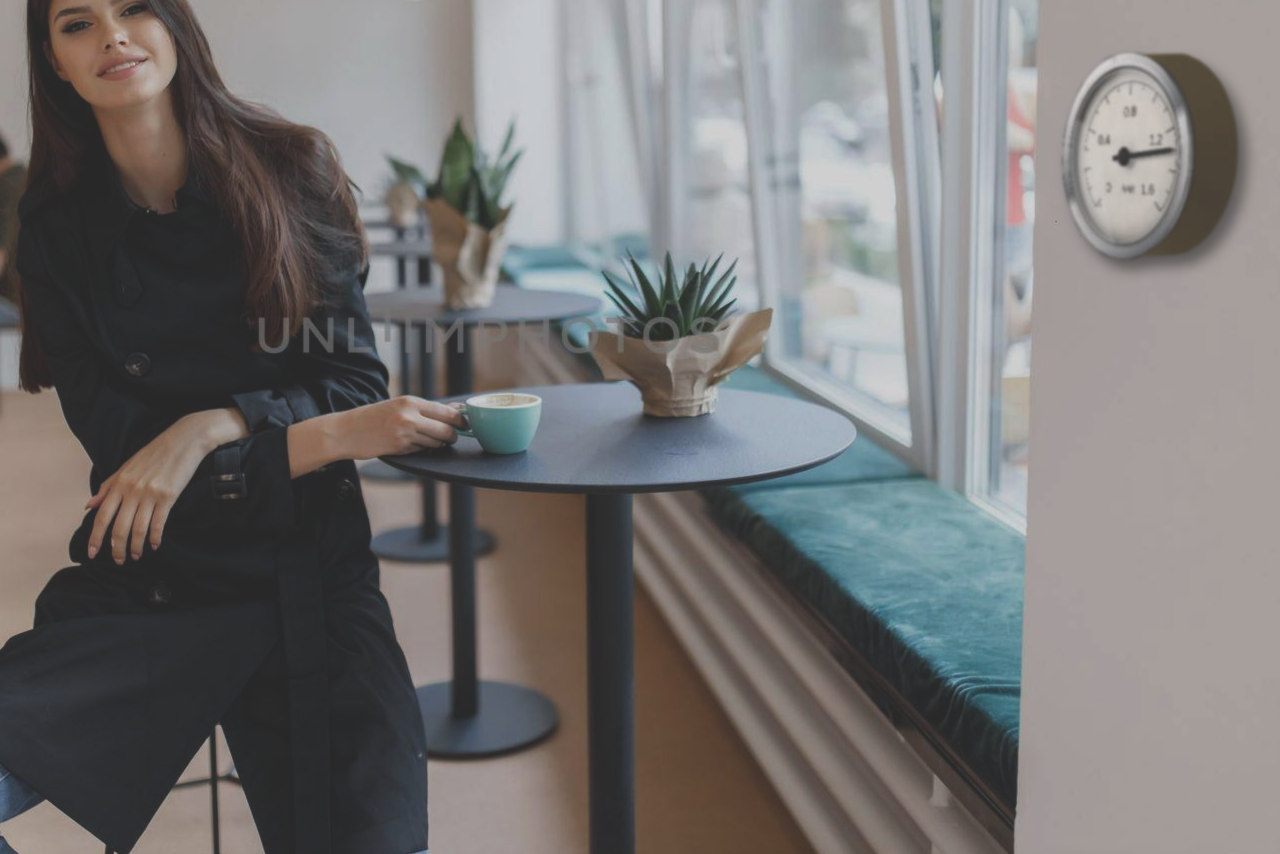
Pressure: bar 1.3
